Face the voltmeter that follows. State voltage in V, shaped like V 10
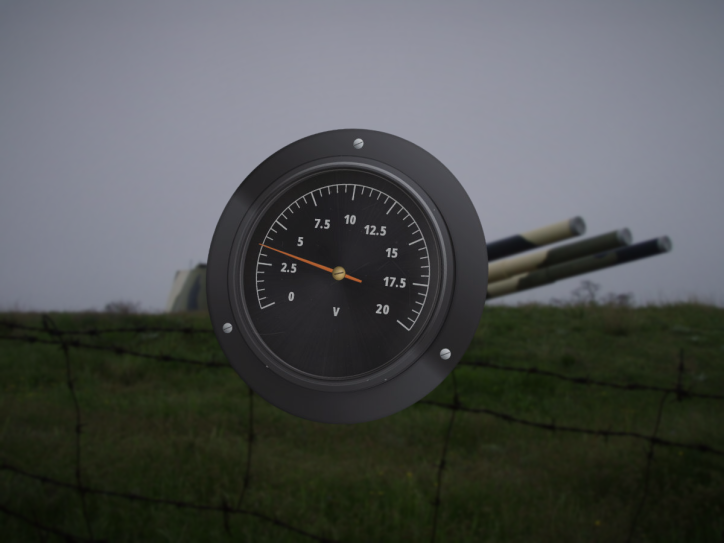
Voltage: V 3.5
